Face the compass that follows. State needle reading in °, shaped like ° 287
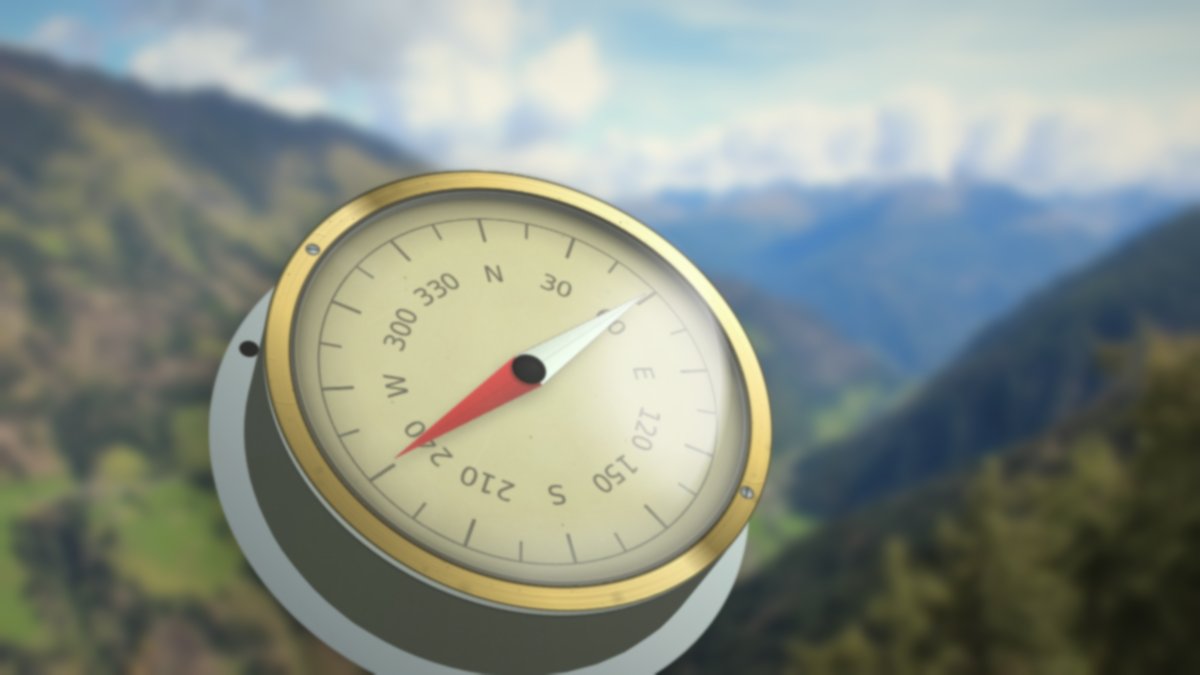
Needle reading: ° 240
